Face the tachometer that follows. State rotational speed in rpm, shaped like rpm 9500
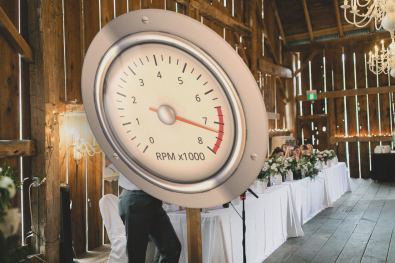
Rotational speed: rpm 7250
